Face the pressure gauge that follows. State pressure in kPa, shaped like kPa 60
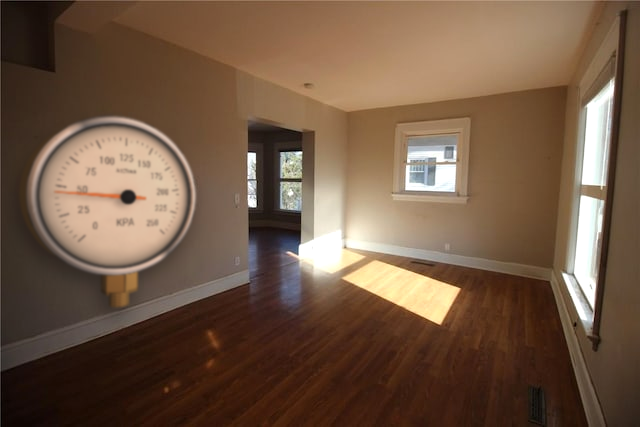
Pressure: kPa 45
